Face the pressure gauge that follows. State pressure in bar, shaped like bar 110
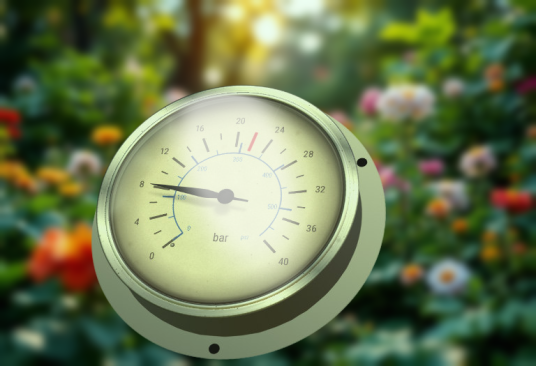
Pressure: bar 8
